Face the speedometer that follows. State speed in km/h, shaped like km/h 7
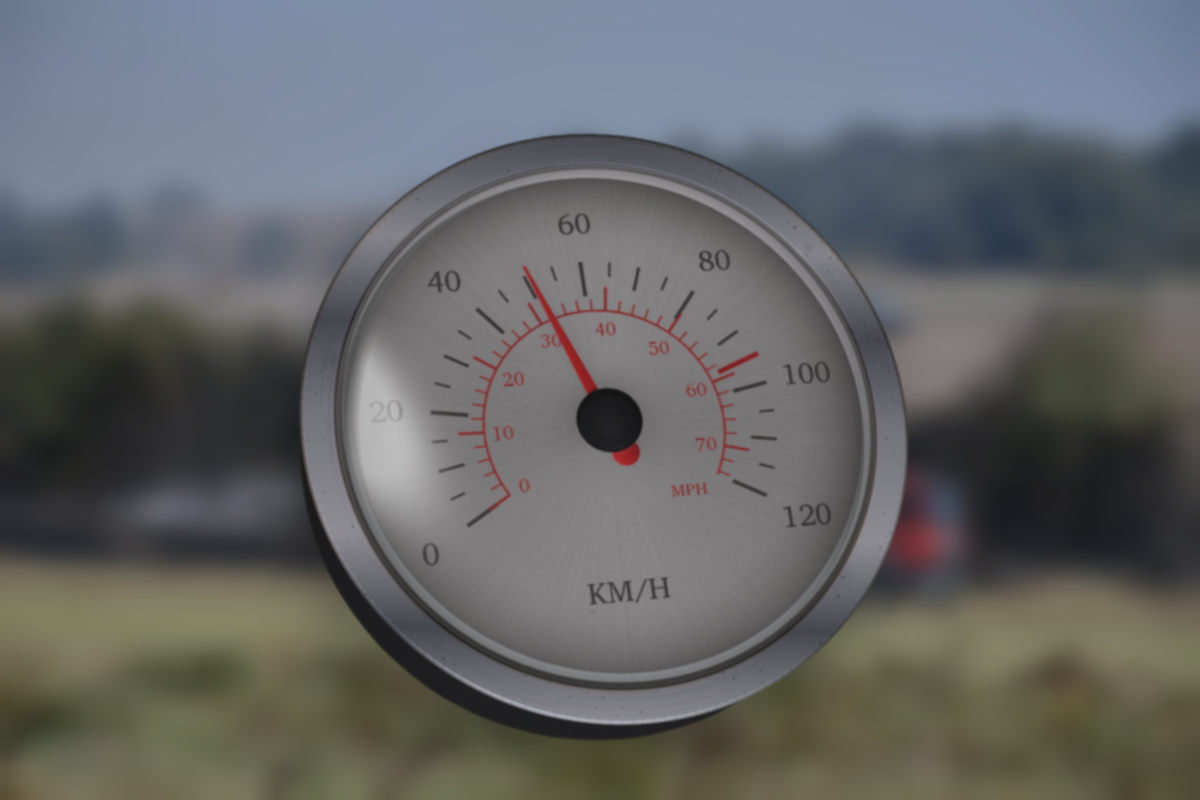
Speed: km/h 50
